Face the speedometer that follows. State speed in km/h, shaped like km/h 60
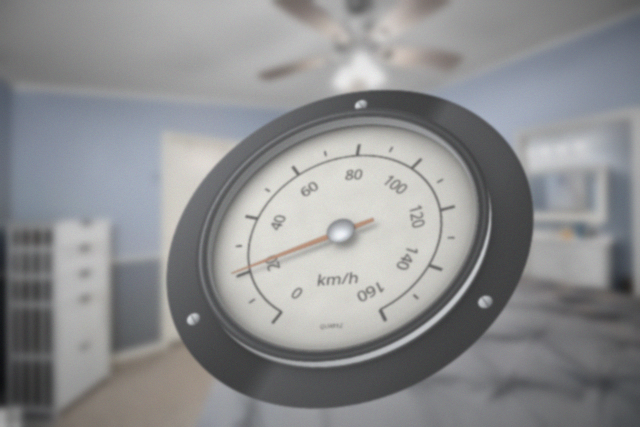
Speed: km/h 20
